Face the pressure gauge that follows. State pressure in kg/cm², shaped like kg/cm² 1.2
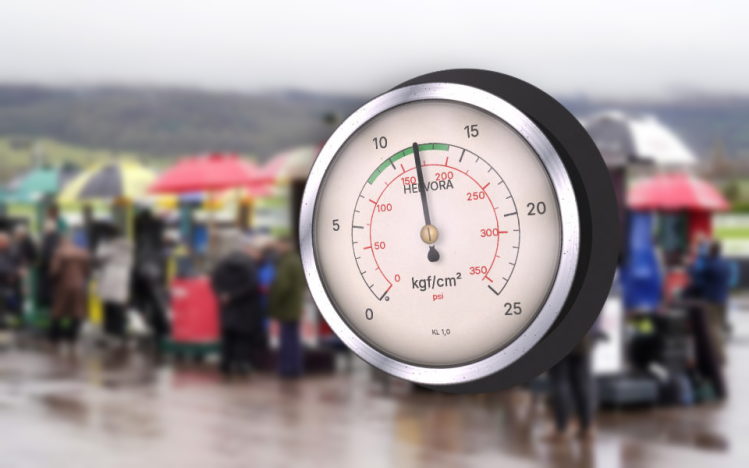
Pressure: kg/cm² 12
